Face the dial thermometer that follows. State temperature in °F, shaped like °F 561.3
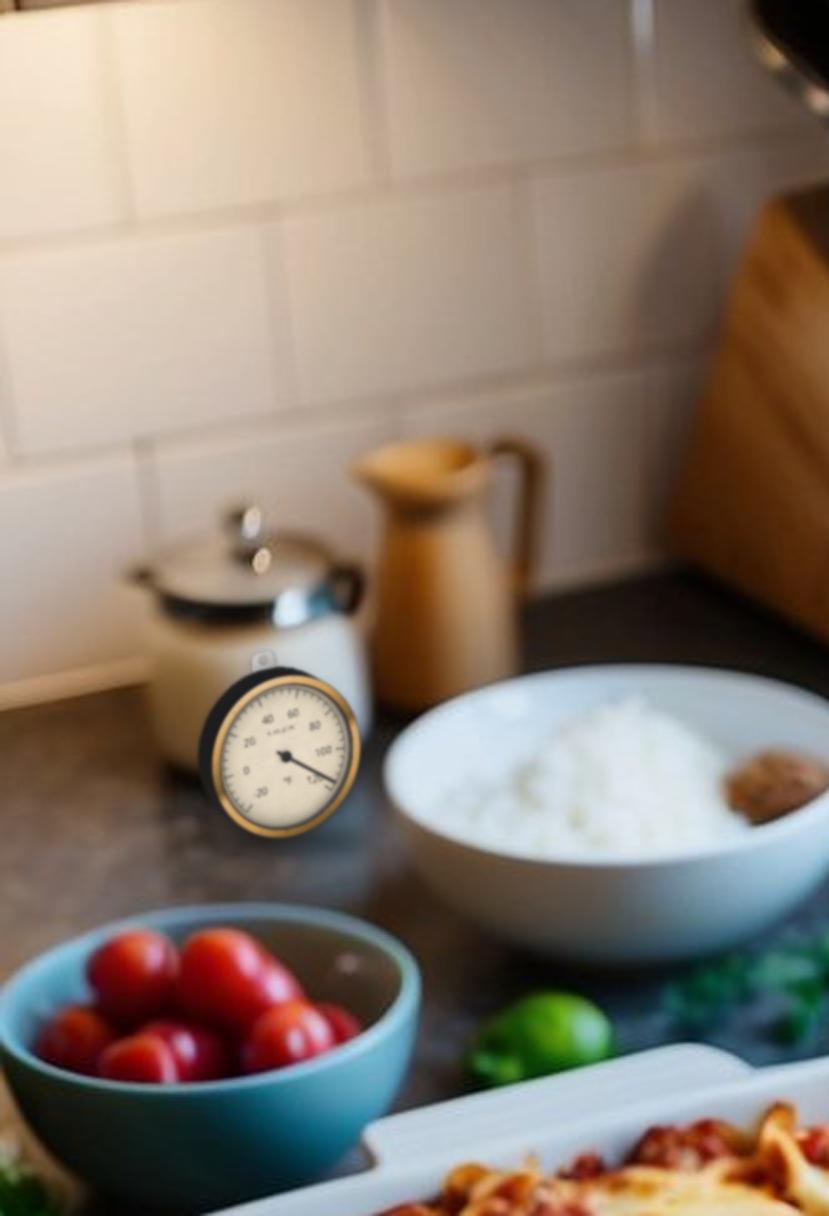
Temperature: °F 116
